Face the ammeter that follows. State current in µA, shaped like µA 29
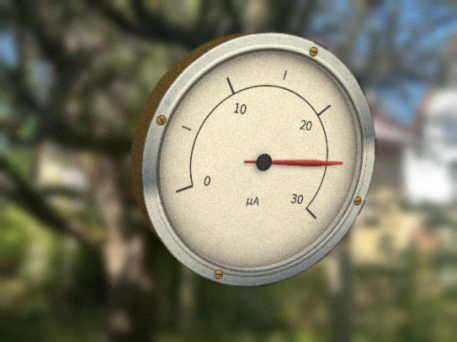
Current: µA 25
